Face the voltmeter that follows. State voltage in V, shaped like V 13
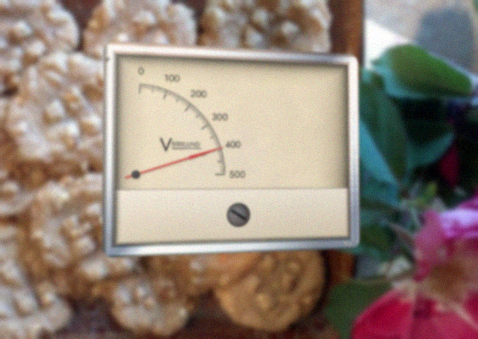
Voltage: V 400
